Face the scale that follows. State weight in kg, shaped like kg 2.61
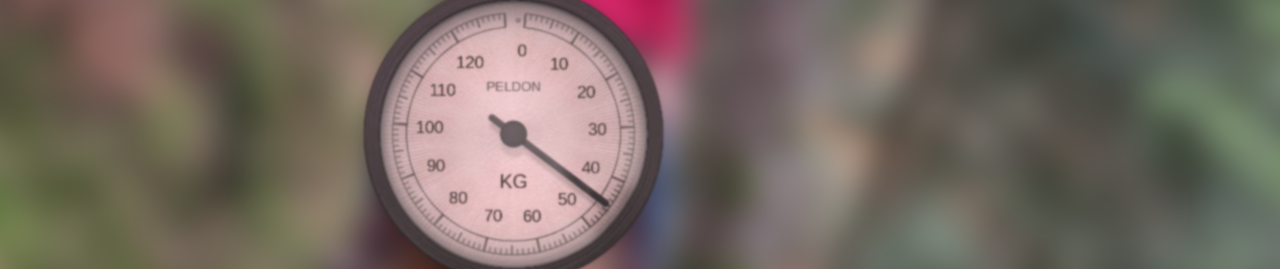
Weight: kg 45
